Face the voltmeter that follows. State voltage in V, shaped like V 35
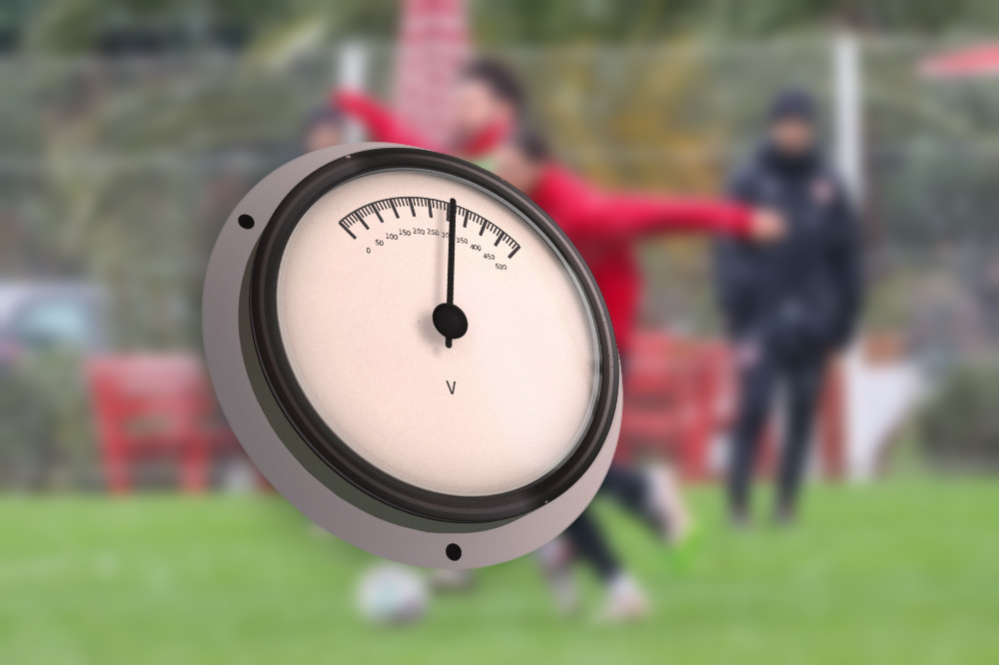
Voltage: V 300
